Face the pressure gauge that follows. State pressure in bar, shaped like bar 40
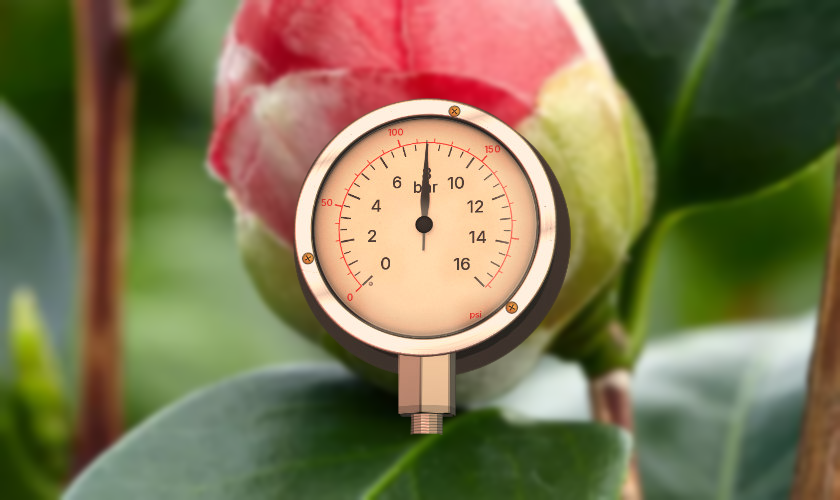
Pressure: bar 8
